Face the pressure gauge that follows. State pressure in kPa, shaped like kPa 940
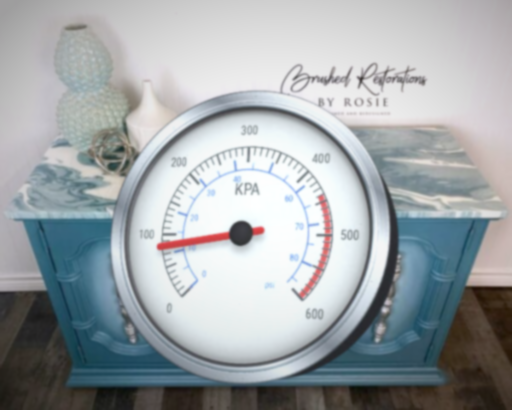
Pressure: kPa 80
